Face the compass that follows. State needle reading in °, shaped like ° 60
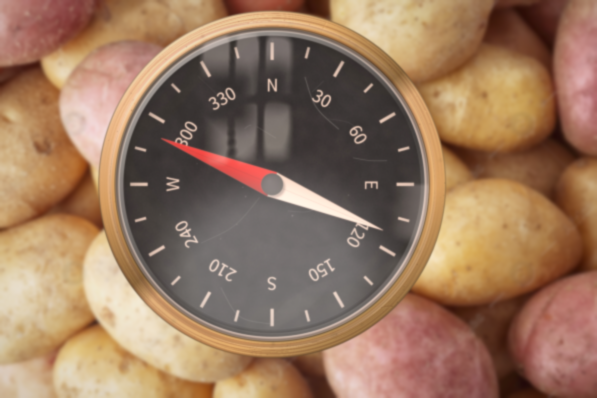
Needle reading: ° 292.5
